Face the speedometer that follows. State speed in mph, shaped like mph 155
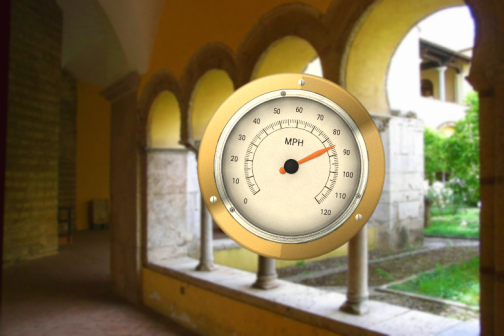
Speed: mph 85
